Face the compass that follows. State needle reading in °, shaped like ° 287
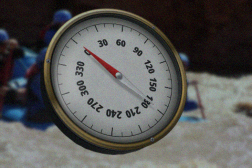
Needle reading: ° 0
